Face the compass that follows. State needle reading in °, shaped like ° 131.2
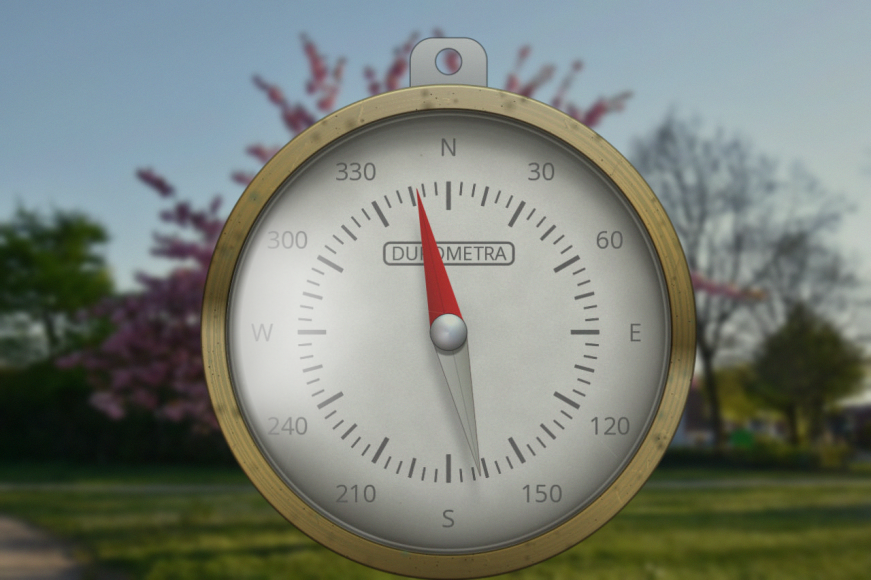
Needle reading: ° 347.5
